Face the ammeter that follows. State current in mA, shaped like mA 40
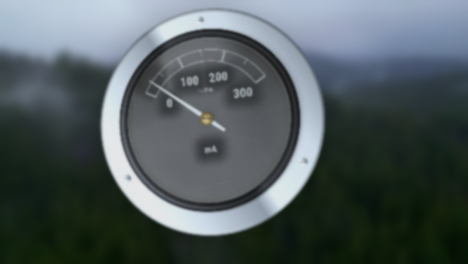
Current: mA 25
